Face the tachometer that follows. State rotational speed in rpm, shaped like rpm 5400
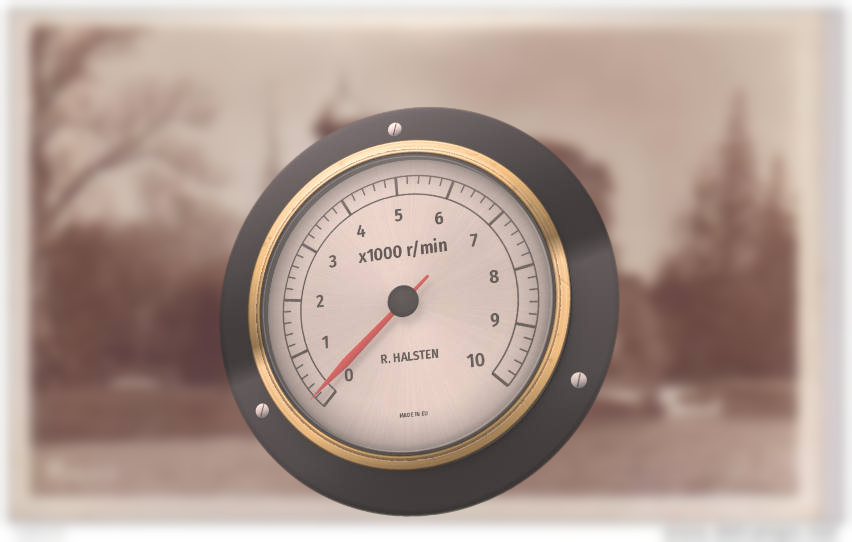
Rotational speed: rpm 200
